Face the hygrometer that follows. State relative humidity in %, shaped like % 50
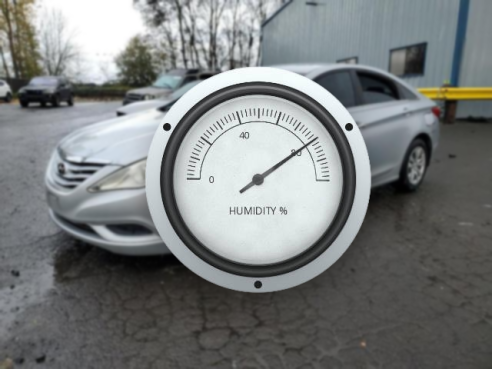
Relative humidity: % 80
